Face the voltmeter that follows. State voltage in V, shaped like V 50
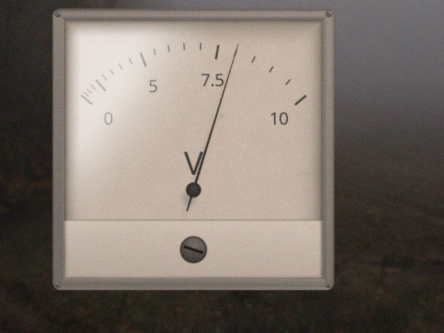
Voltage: V 8
